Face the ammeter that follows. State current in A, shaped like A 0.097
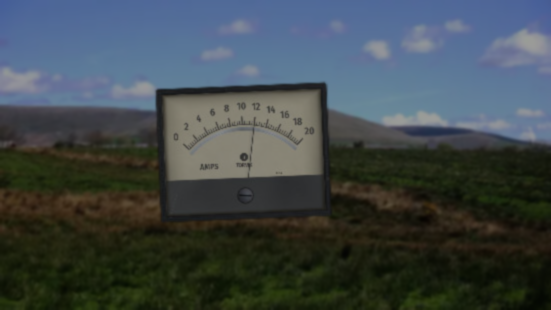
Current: A 12
